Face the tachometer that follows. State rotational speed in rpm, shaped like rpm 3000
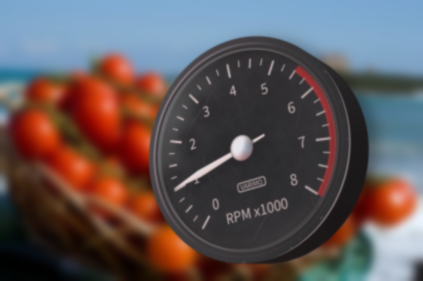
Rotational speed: rpm 1000
